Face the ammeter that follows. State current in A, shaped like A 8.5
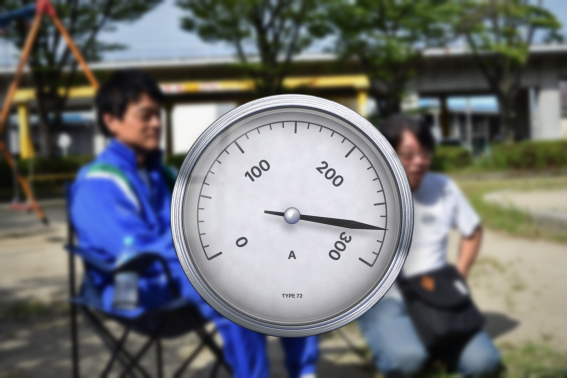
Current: A 270
